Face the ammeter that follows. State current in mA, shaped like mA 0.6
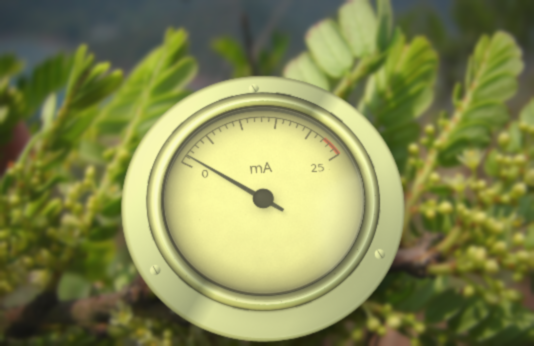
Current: mA 1
